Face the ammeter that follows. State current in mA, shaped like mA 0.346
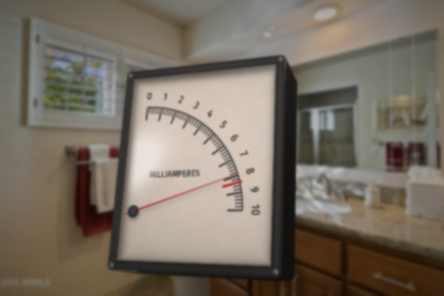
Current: mA 8
